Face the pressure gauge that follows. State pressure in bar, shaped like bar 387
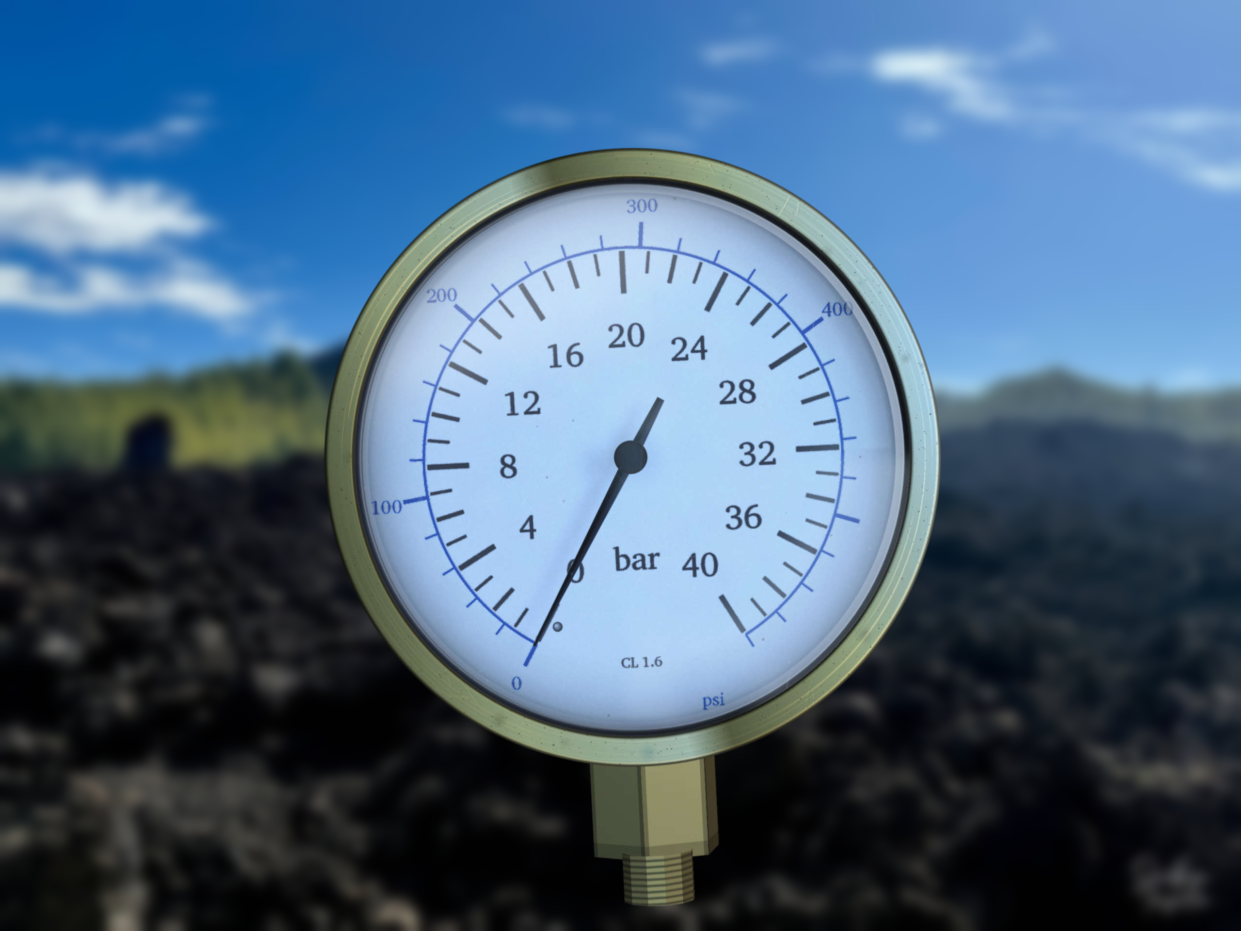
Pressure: bar 0
